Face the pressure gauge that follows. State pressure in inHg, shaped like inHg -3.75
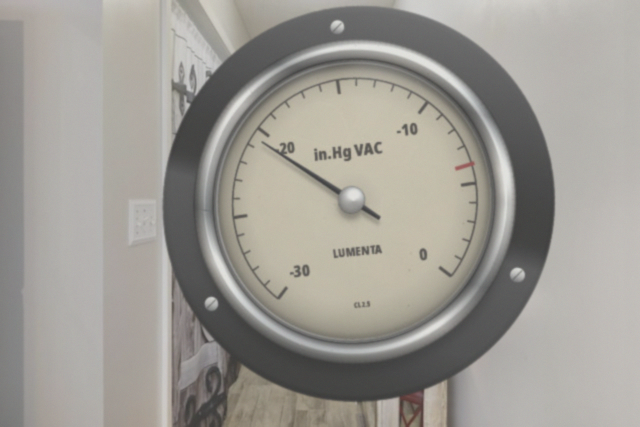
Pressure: inHg -20.5
